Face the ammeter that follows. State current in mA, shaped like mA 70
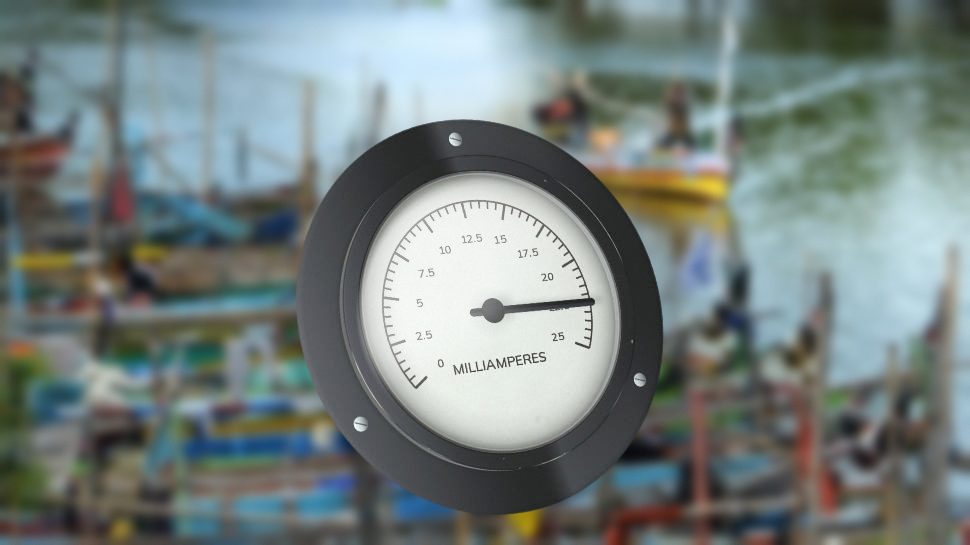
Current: mA 22.5
